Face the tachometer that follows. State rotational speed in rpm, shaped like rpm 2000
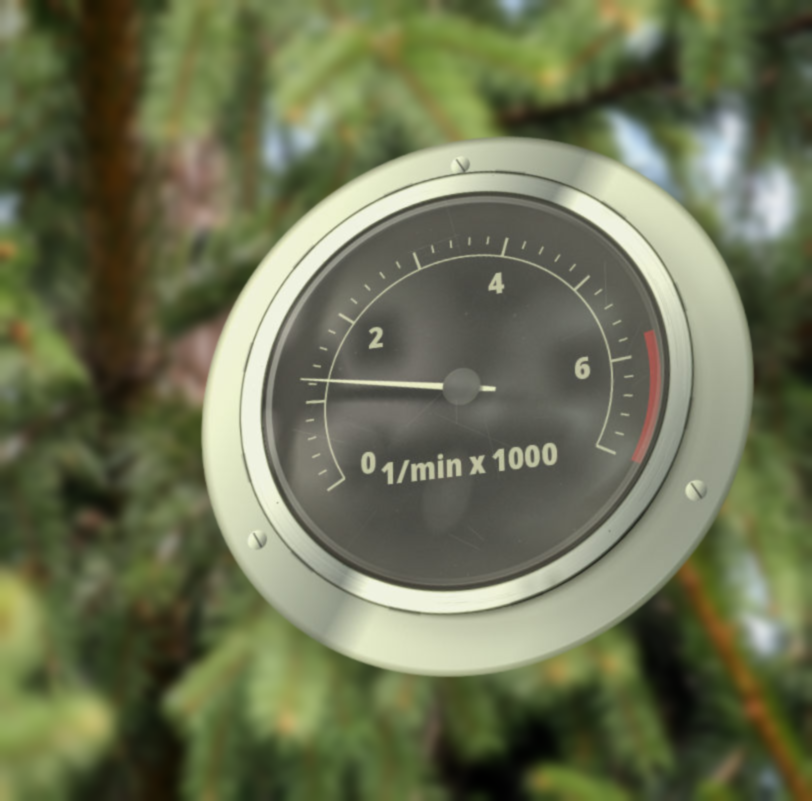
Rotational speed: rpm 1200
